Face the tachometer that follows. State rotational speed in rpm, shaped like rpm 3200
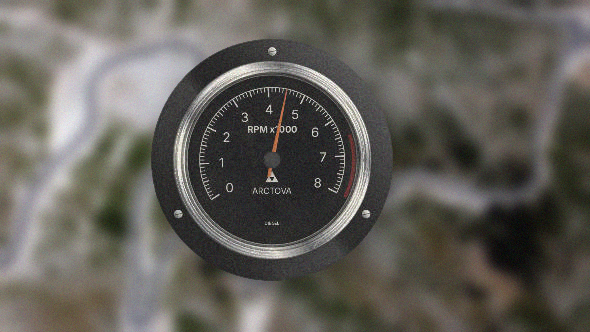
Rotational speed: rpm 4500
